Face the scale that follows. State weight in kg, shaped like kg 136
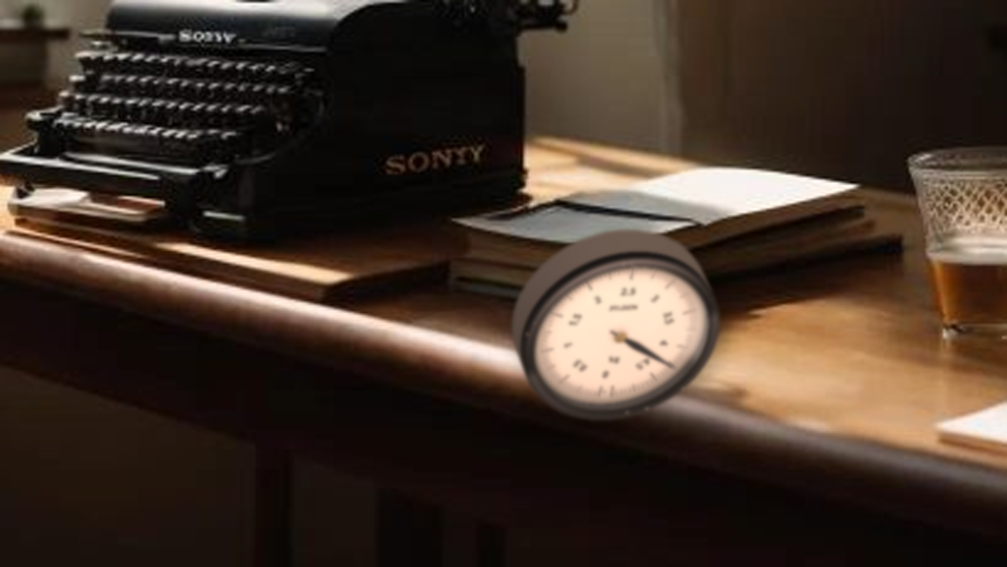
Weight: kg 4.25
